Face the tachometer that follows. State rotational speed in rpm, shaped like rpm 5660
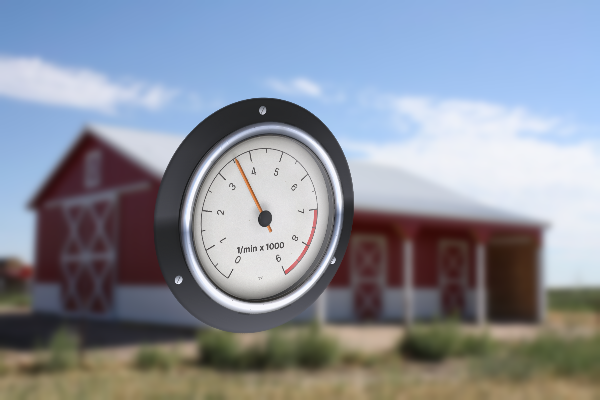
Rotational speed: rpm 3500
